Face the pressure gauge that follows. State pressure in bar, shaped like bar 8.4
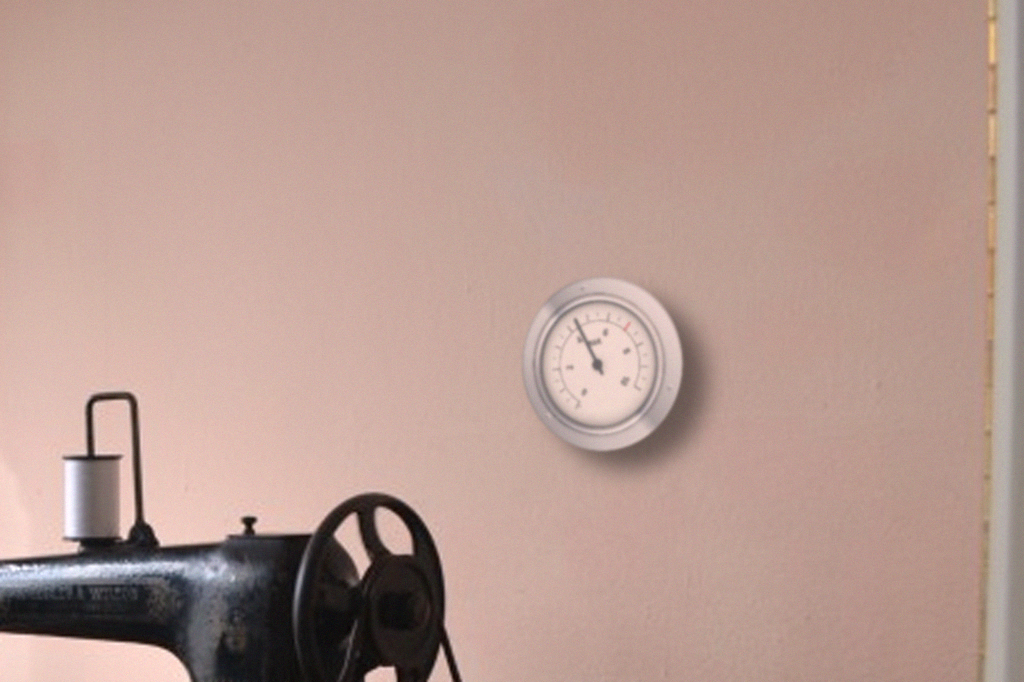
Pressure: bar 4.5
